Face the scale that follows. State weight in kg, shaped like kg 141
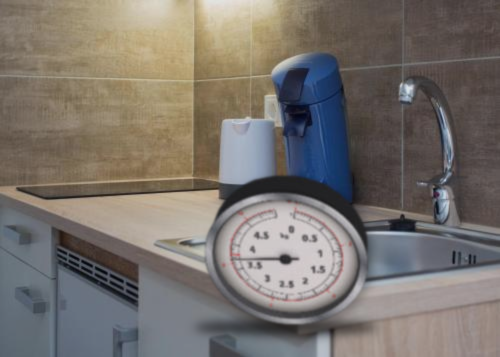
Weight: kg 3.75
